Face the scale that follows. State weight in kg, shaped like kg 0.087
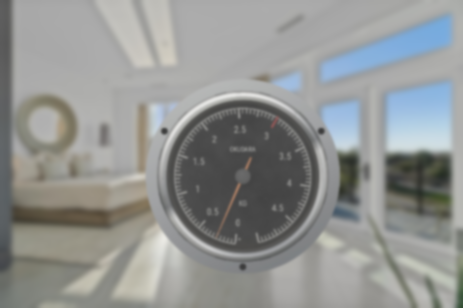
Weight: kg 0.25
